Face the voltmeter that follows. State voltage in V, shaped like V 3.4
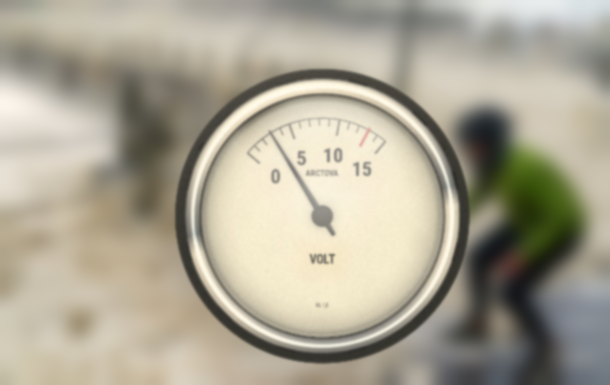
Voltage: V 3
